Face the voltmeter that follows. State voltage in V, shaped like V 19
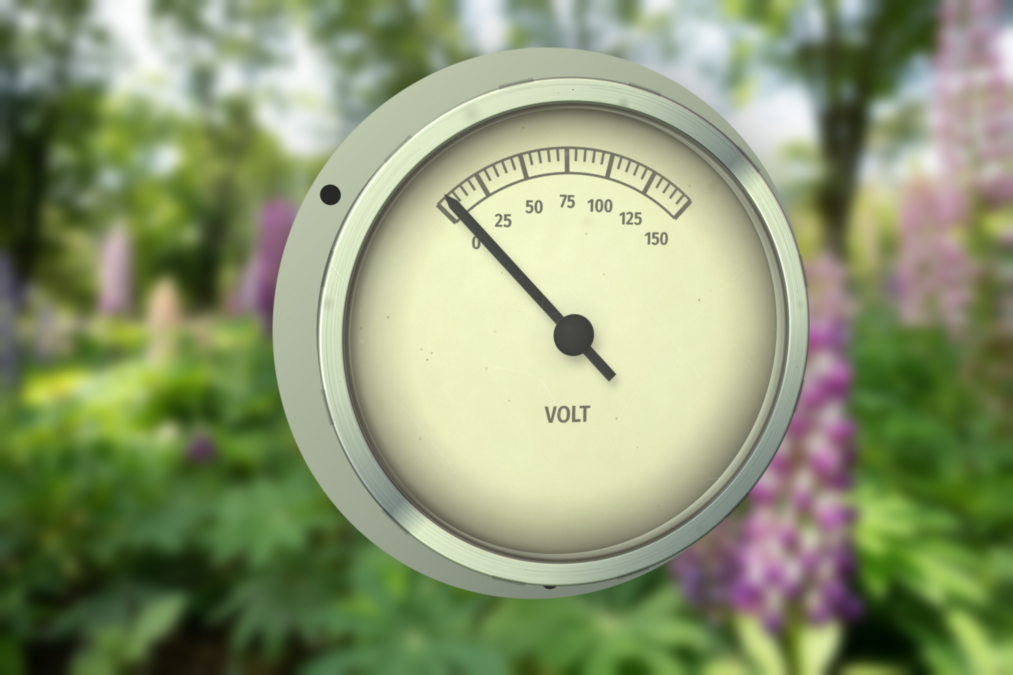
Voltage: V 5
